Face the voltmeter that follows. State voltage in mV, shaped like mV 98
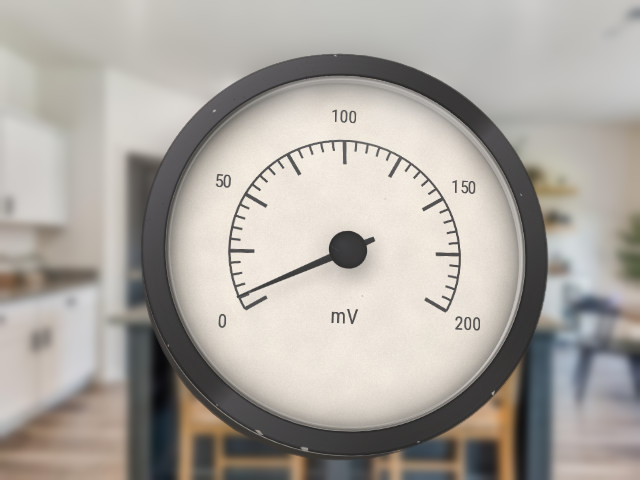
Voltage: mV 5
